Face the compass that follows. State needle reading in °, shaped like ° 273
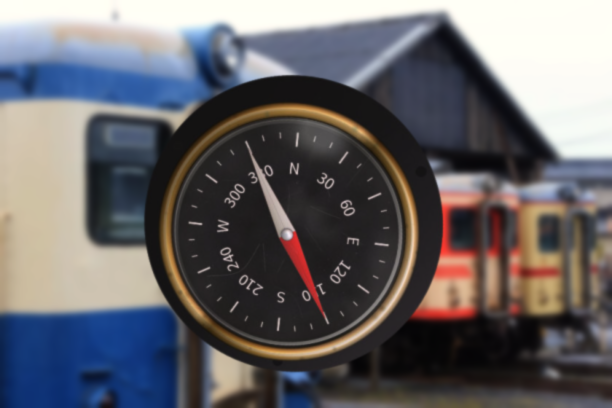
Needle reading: ° 150
